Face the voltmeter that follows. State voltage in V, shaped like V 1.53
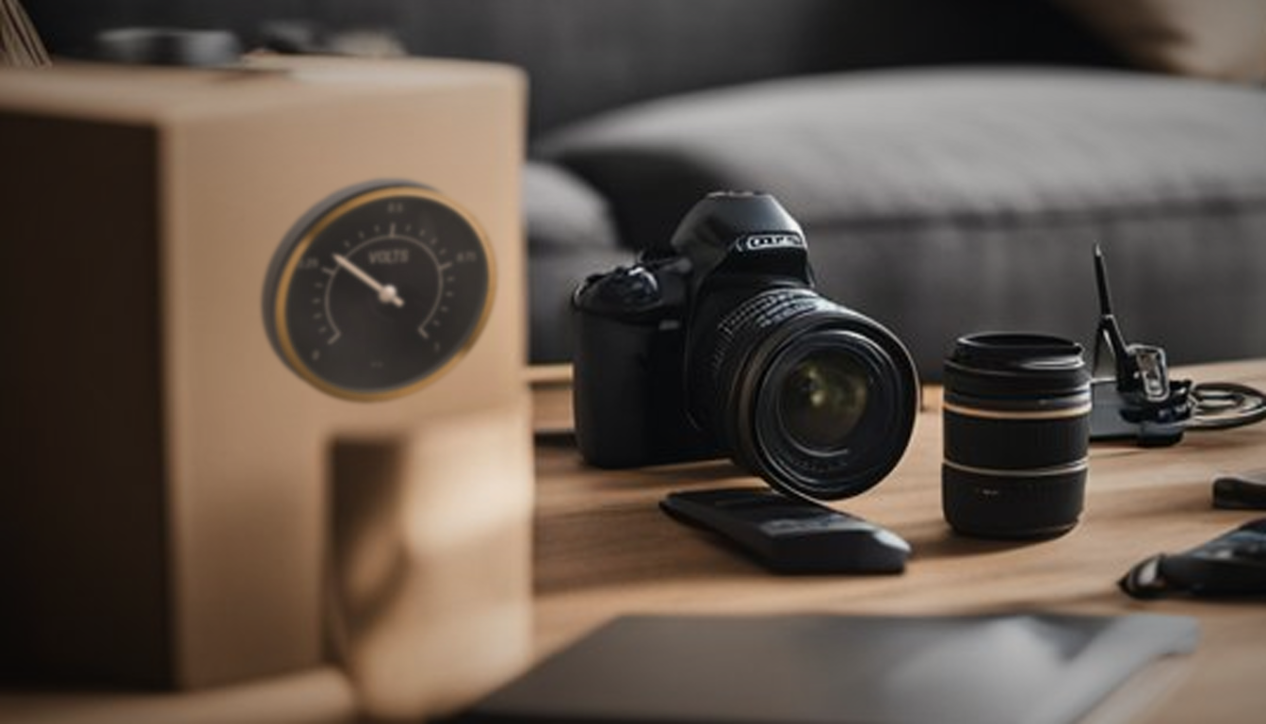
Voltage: V 0.3
